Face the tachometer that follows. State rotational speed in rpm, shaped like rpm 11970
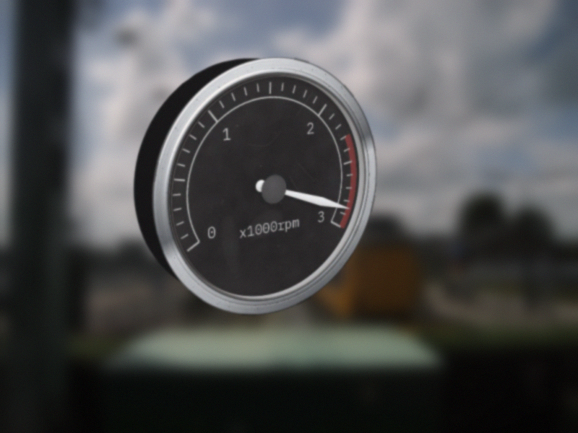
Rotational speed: rpm 2850
